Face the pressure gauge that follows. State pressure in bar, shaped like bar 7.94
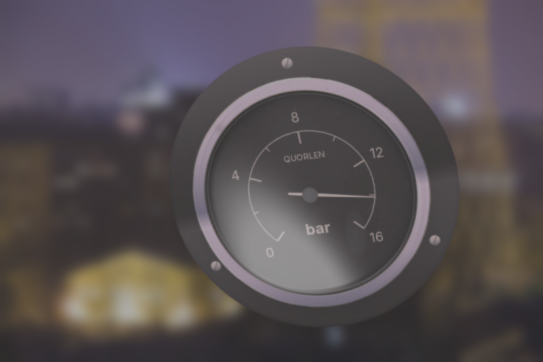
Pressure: bar 14
